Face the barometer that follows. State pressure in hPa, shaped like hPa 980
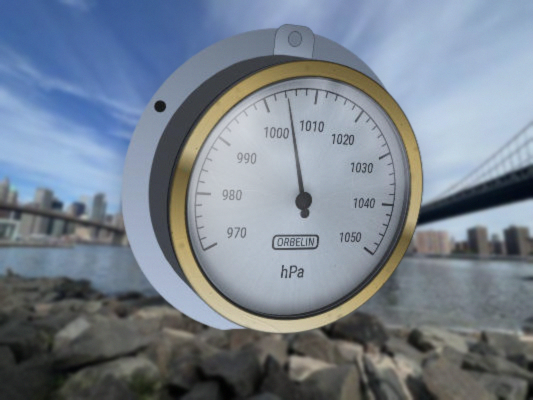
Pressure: hPa 1004
